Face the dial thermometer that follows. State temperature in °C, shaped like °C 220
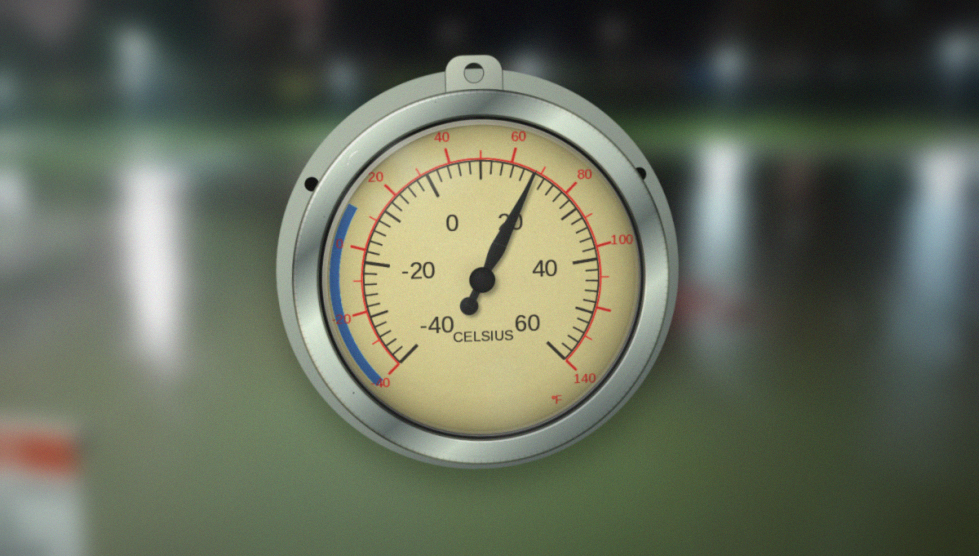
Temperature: °C 20
